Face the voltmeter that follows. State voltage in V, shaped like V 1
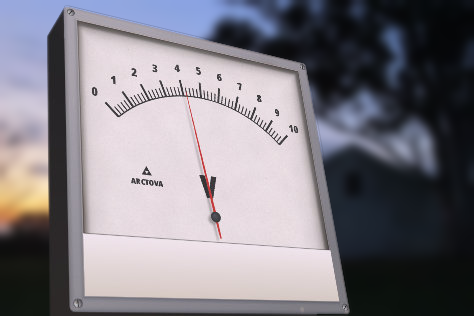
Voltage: V 4
